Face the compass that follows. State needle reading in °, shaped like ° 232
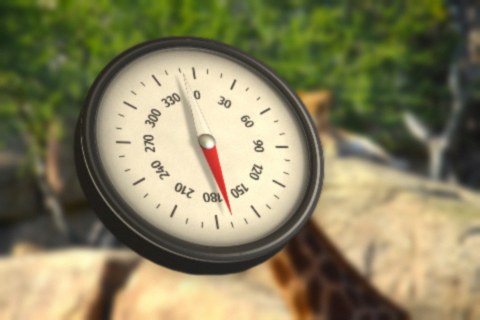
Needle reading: ° 170
